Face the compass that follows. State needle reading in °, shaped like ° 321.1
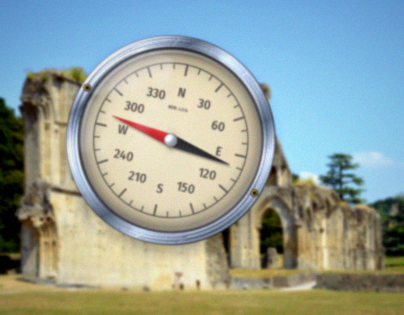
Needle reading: ° 280
